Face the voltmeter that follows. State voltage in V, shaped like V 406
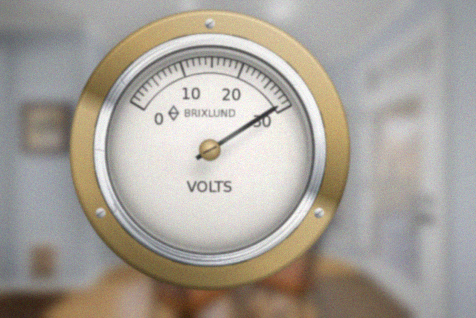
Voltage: V 29
